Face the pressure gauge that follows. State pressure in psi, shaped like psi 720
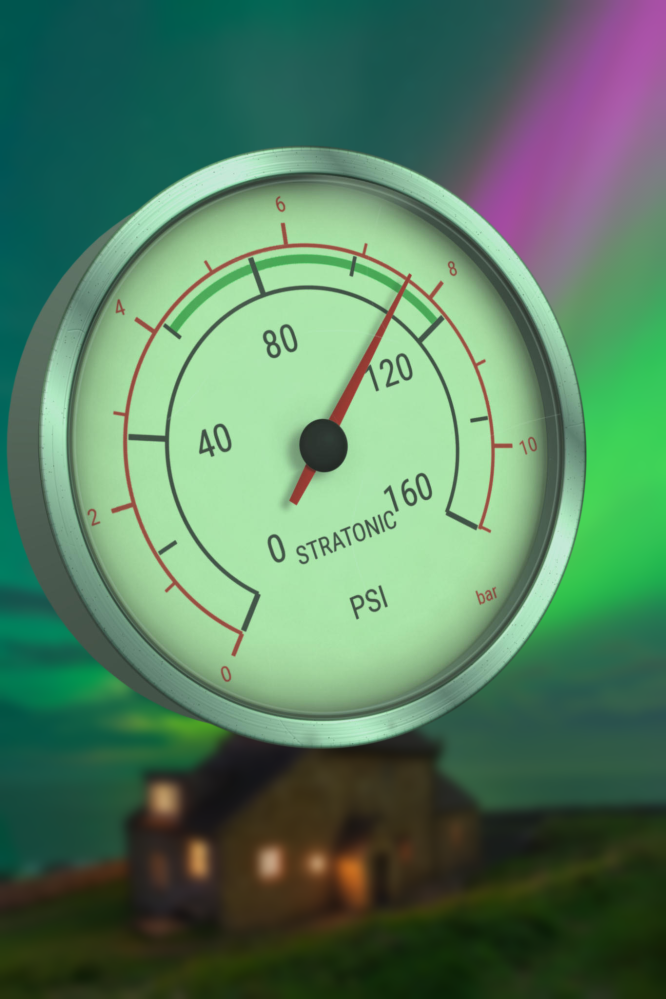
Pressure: psi 110
